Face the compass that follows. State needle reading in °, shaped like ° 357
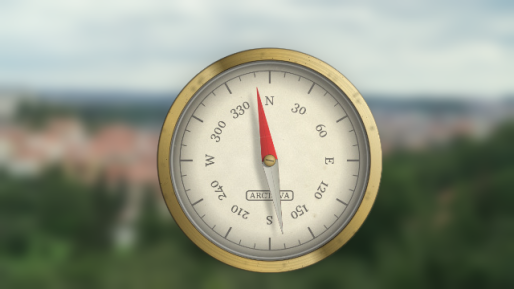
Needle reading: ° 350
